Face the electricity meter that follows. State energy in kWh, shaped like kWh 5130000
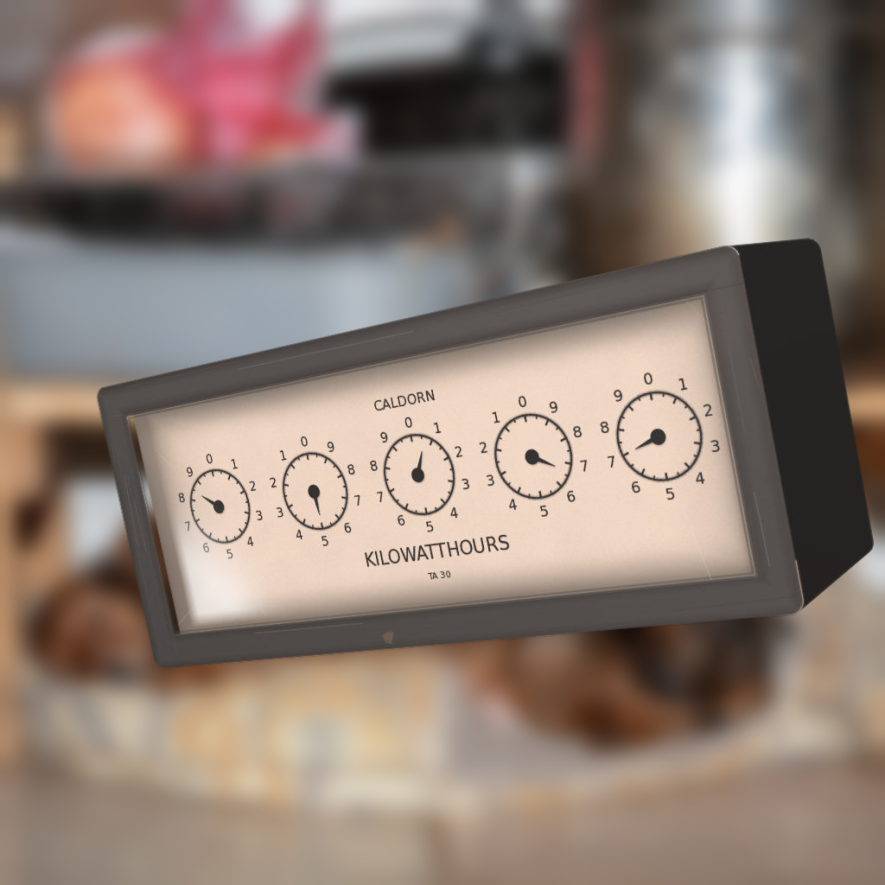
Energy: kWh 85067
